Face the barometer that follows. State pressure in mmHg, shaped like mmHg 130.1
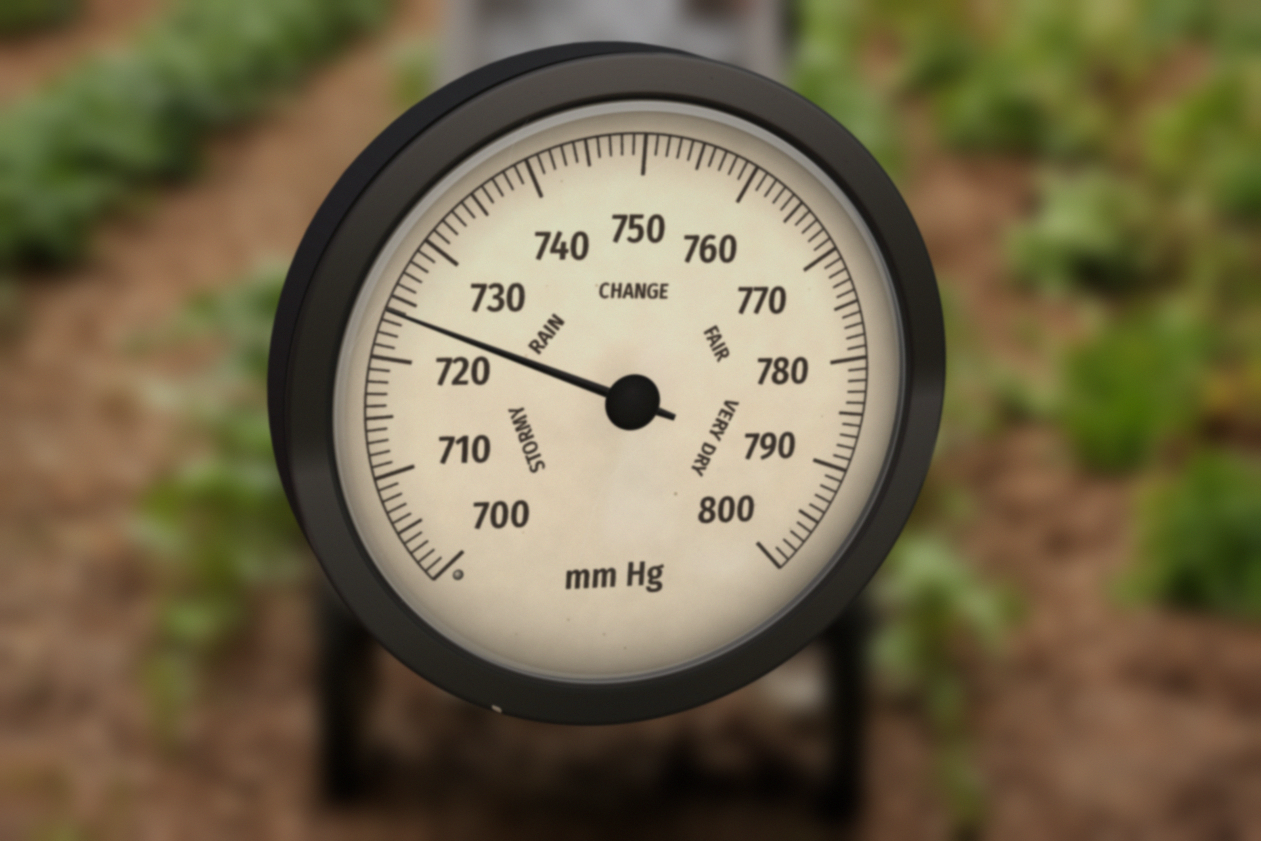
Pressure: mmHg 724
